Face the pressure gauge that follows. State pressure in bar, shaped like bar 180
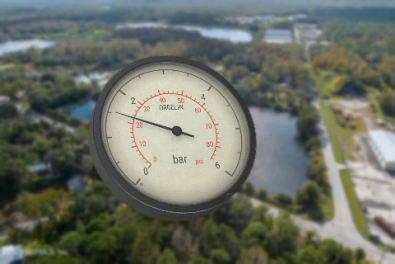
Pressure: bar 1.5
